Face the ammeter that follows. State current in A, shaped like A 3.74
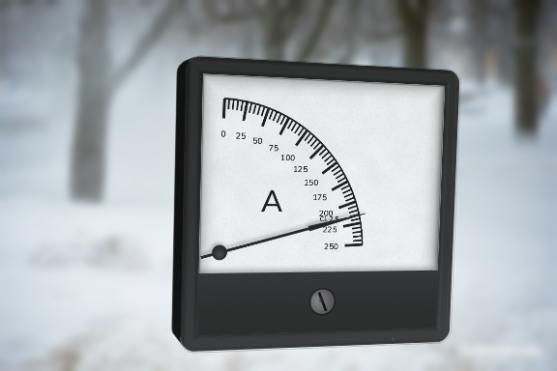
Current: A 215
